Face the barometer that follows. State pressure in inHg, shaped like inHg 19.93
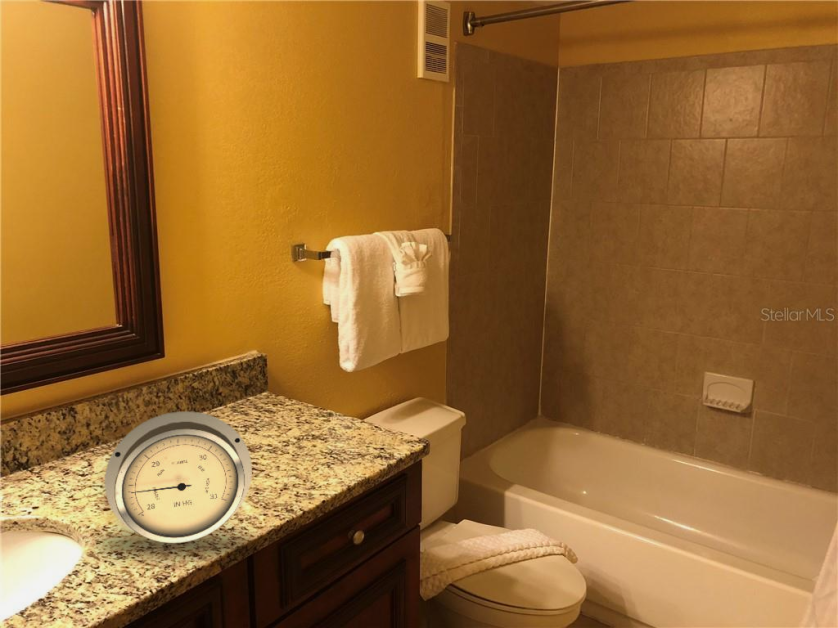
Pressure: inHg 28.4
